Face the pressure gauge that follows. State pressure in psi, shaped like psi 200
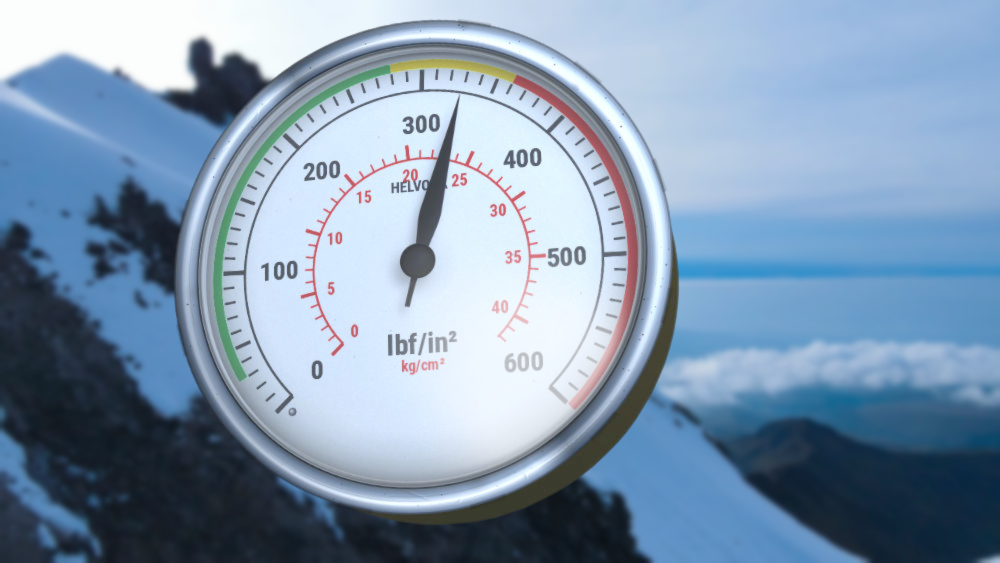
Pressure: psi 330
